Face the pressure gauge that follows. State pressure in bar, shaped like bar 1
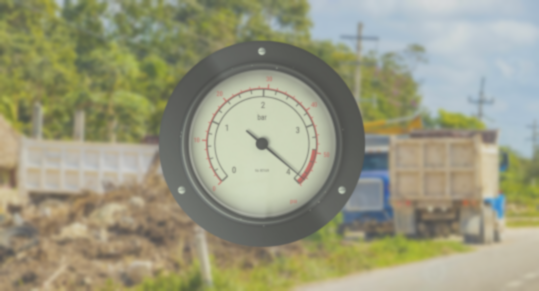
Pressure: bar 3.9
